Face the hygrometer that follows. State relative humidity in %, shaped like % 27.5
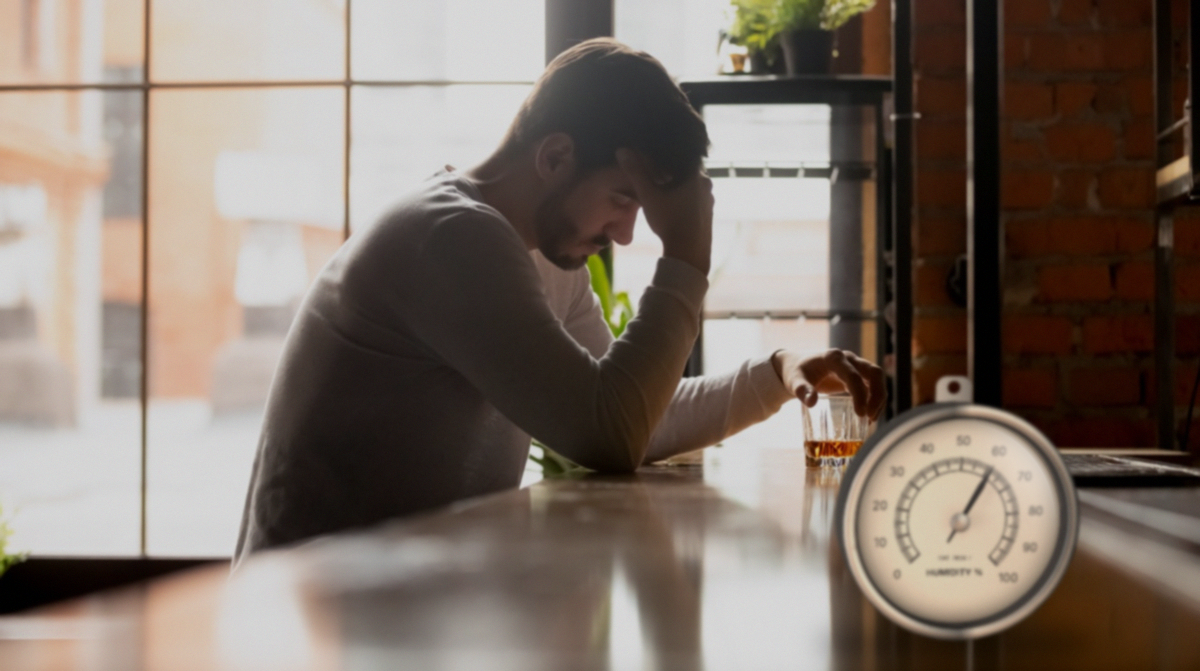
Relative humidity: % 60
